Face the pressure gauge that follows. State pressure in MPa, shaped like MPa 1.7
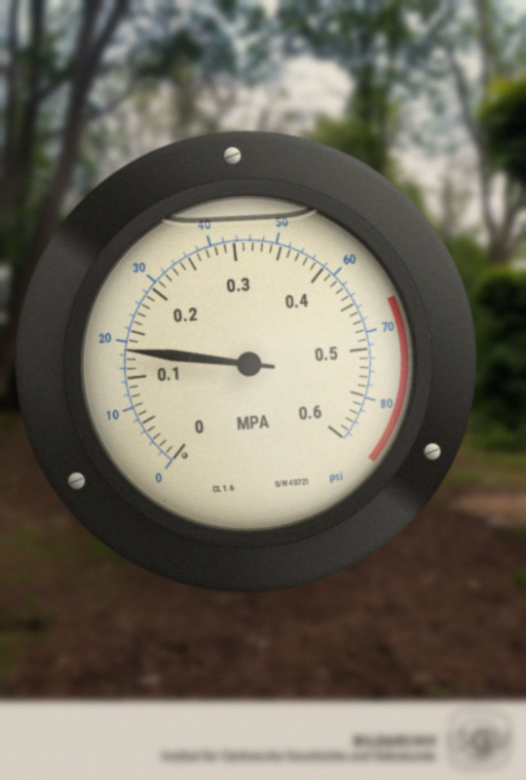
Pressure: MPa 0.13
